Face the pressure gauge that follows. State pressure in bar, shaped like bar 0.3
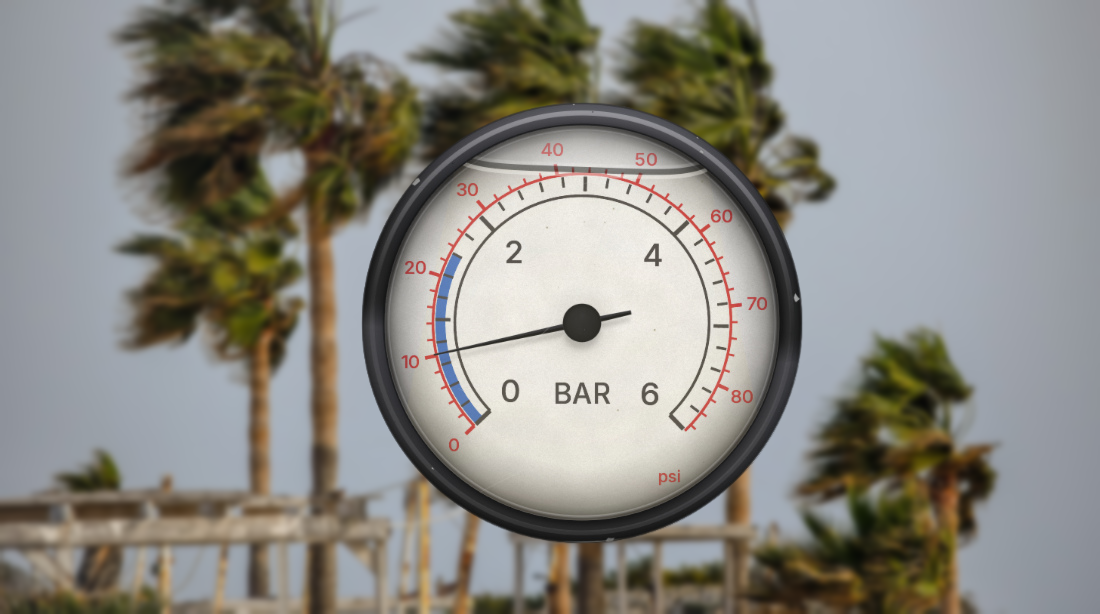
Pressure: bar 0.7
